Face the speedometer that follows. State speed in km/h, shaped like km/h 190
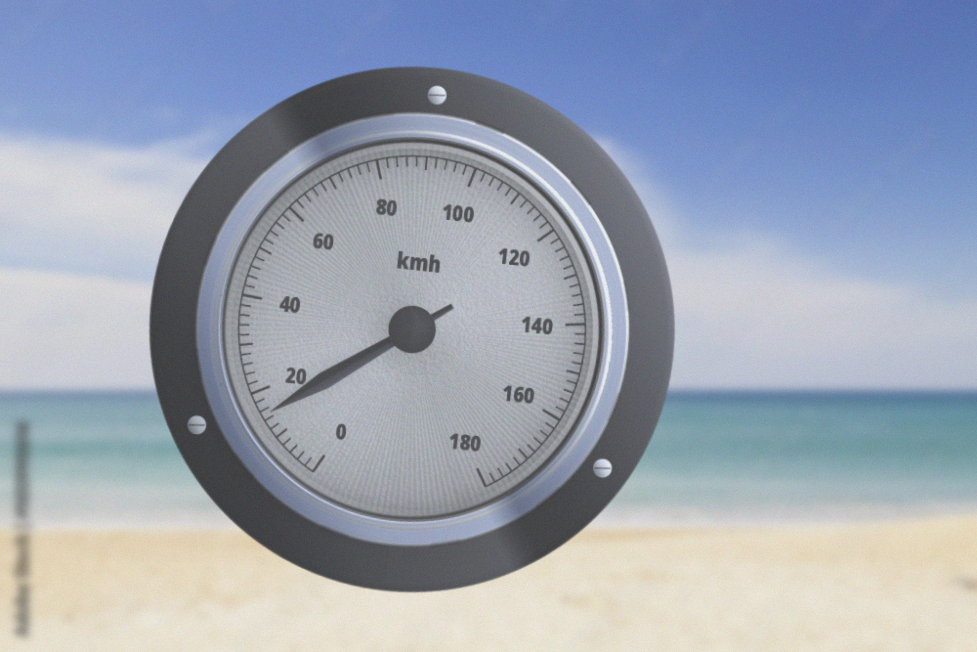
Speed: km/h 15
